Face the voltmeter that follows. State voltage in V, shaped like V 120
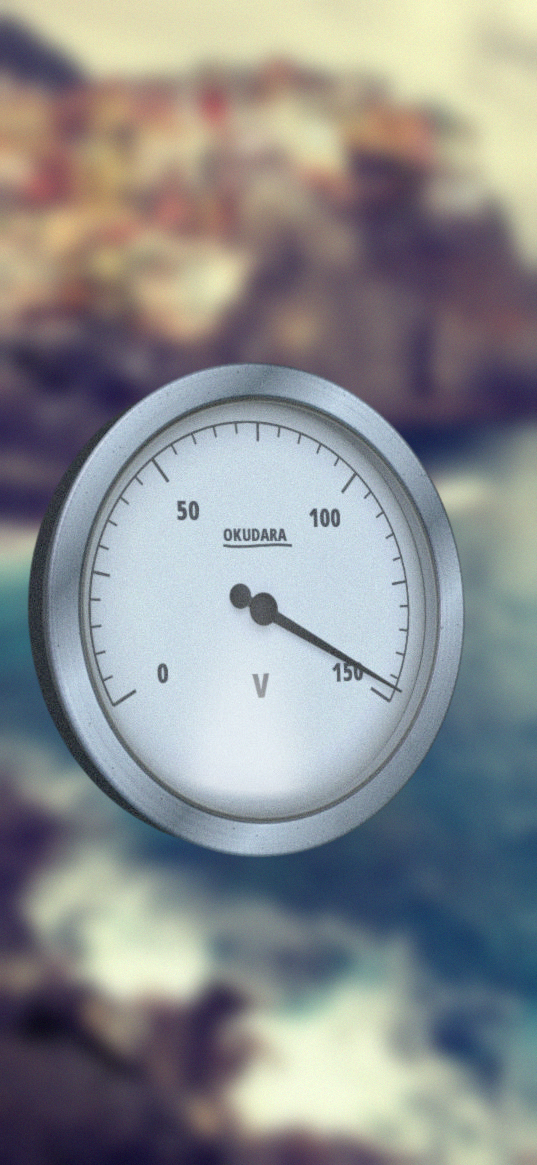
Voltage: V 147.5
